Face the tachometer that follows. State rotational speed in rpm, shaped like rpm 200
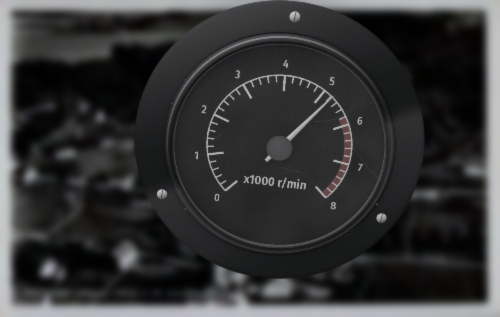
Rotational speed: rpm 5200
